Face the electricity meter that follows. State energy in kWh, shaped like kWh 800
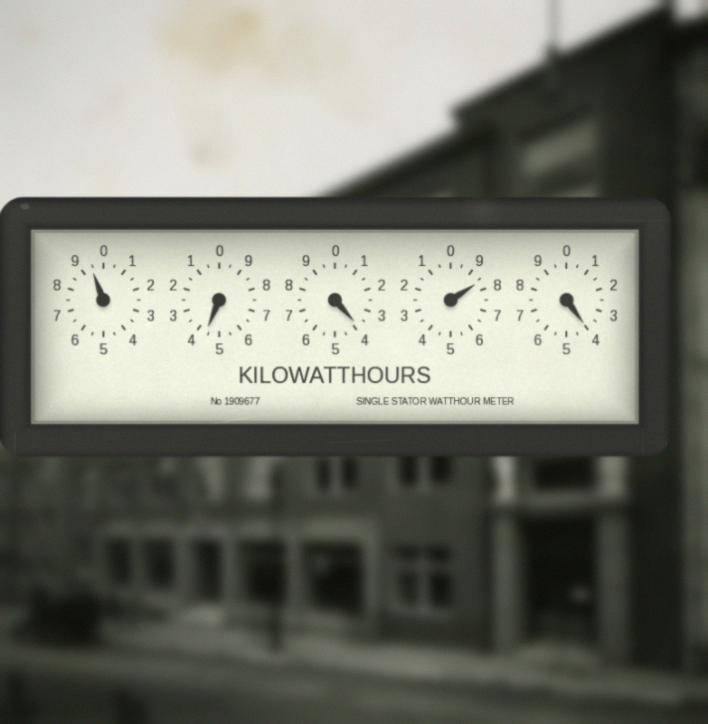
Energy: kWh 94384
